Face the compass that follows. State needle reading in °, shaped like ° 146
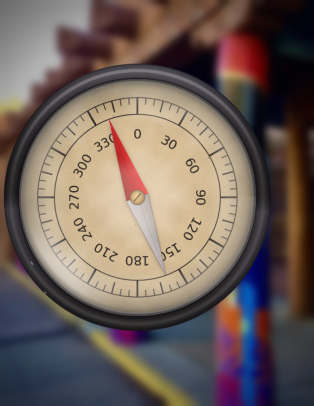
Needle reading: ° 340
